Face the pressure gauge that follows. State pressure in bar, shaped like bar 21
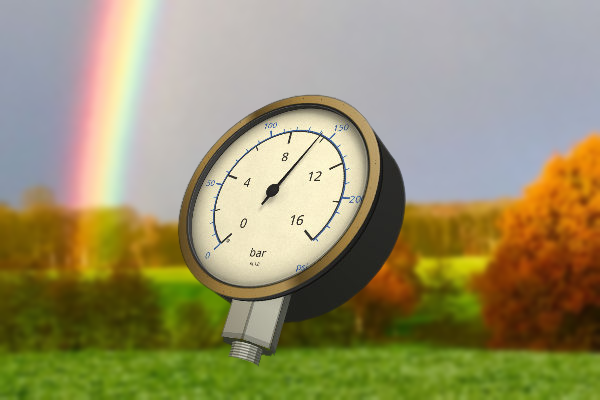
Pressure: bar 10
